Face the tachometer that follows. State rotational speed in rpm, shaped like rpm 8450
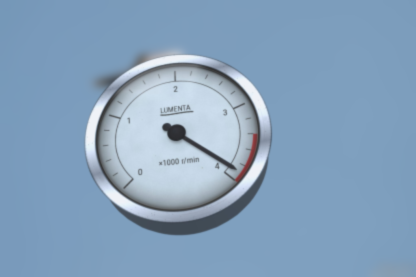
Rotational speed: rpm 3900
